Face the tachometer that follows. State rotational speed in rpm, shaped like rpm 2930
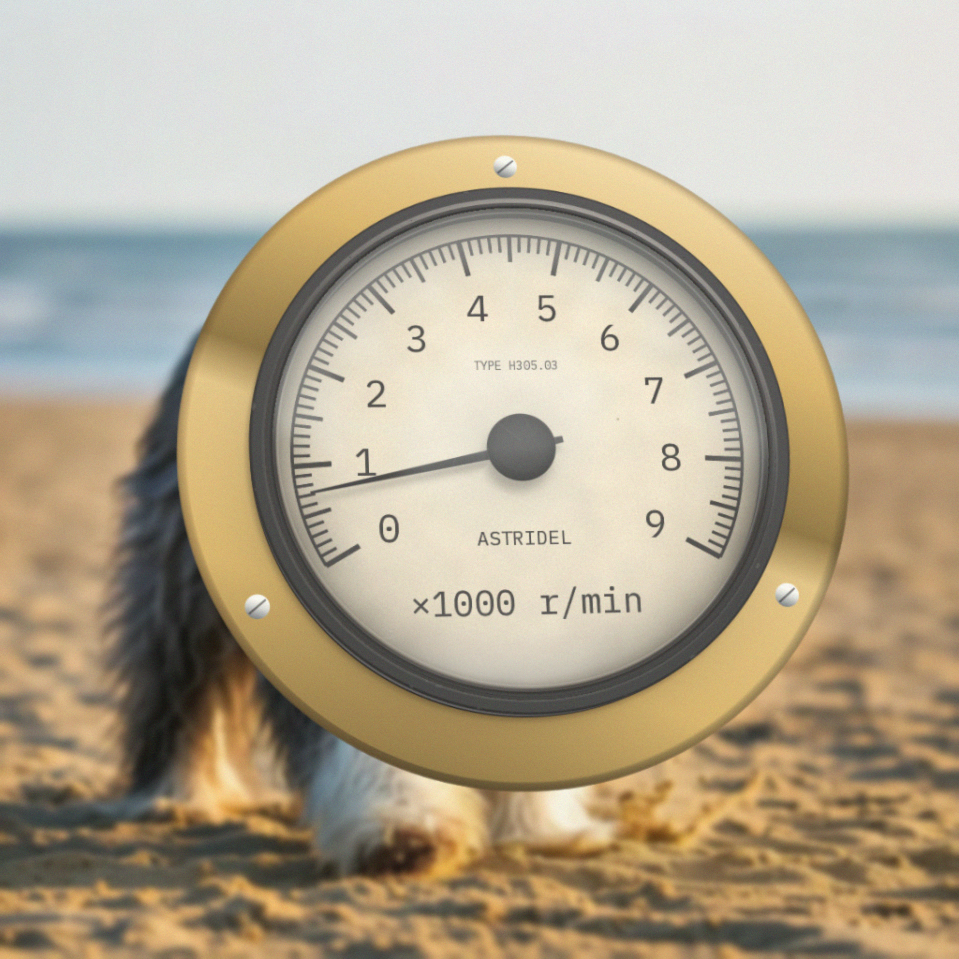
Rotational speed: rpm 700
